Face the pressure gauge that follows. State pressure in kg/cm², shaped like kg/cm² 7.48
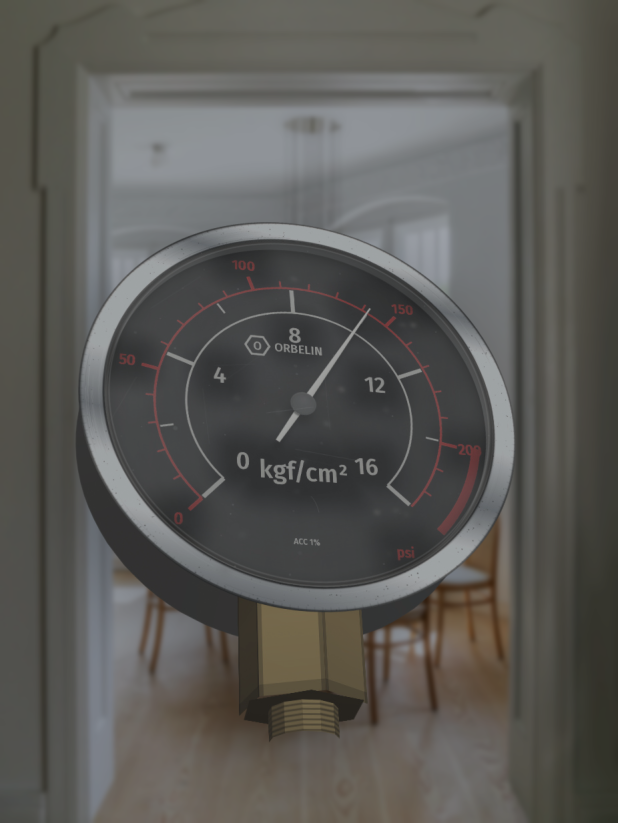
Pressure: kg/cm² 10
